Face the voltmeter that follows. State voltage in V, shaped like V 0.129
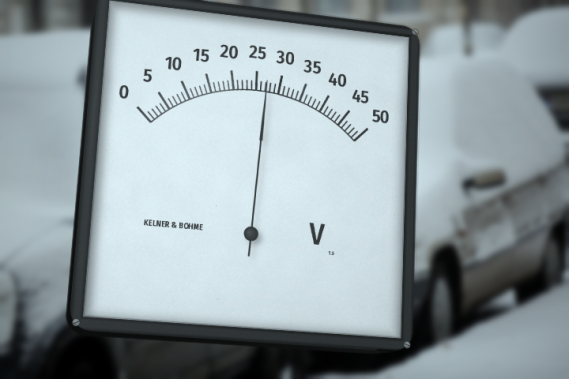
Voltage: V 27
